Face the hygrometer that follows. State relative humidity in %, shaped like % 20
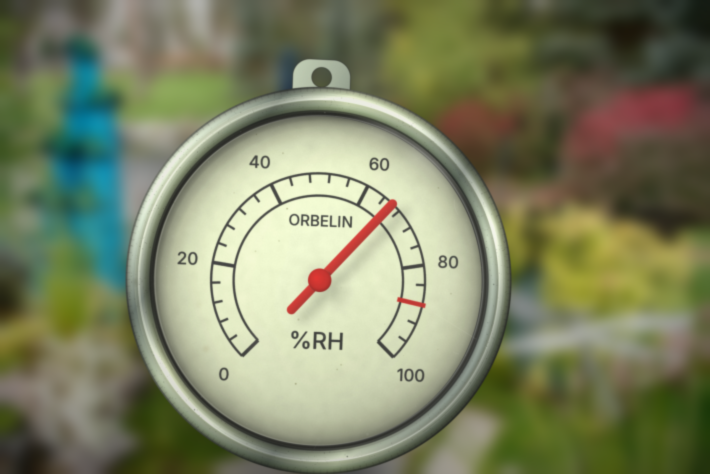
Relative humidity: % 66
